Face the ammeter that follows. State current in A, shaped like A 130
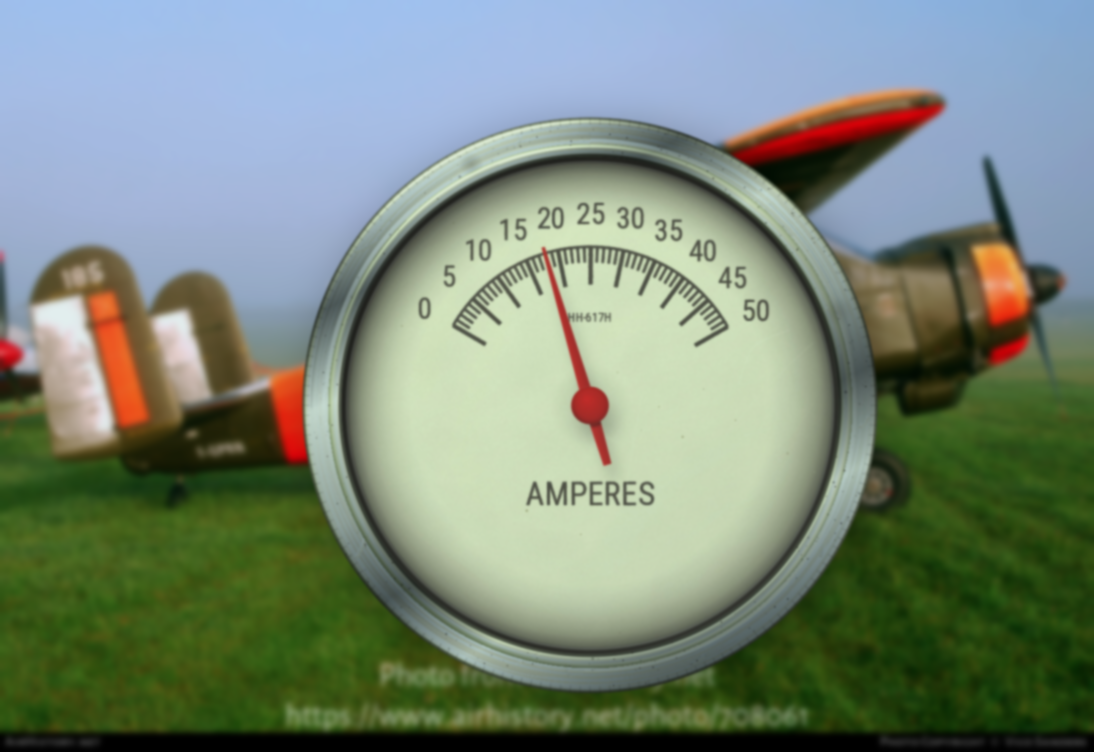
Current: A 18
